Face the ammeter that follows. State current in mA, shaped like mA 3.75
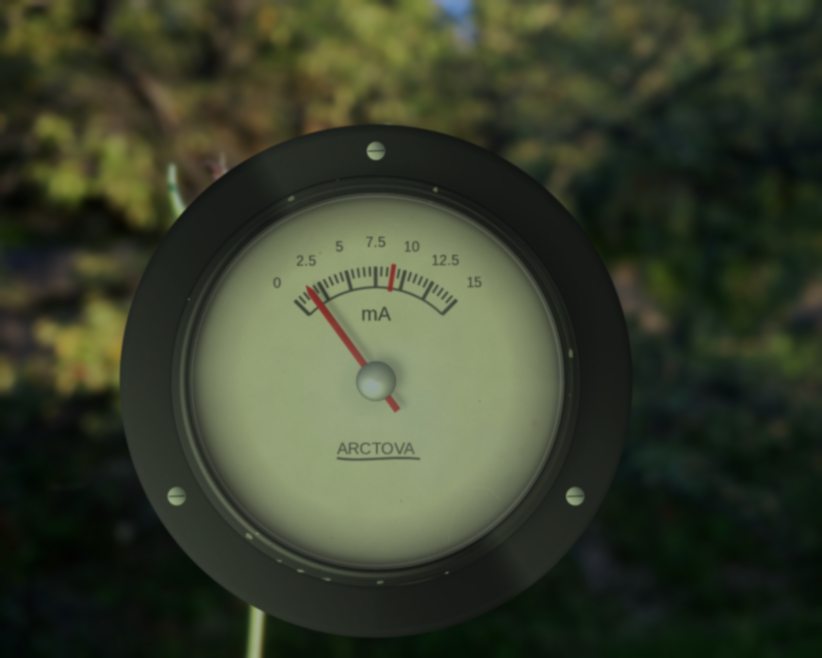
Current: mA 1.5
